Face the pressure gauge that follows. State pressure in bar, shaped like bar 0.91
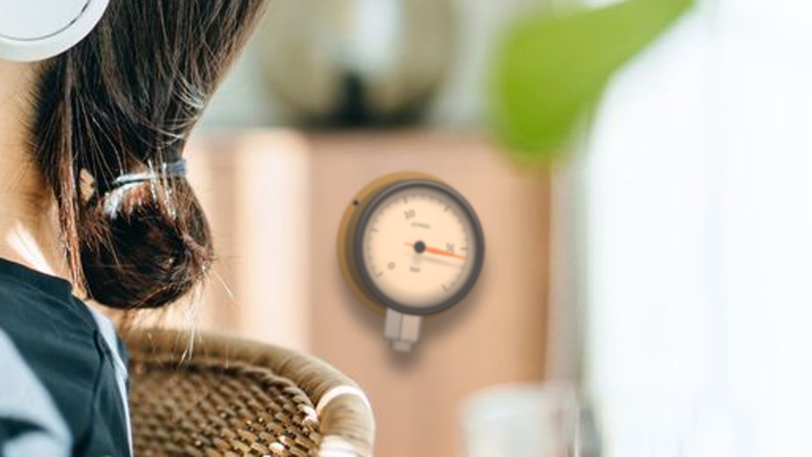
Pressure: bar 21
